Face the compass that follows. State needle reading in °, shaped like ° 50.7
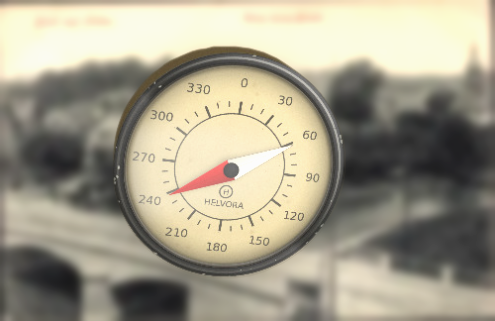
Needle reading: ° 240
